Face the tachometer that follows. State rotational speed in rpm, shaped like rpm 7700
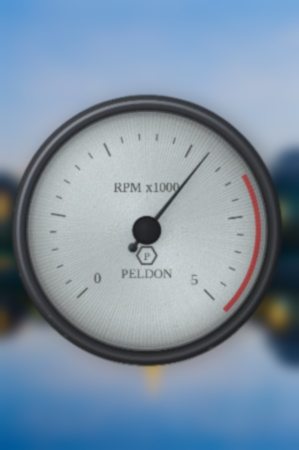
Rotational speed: rpm 3200
